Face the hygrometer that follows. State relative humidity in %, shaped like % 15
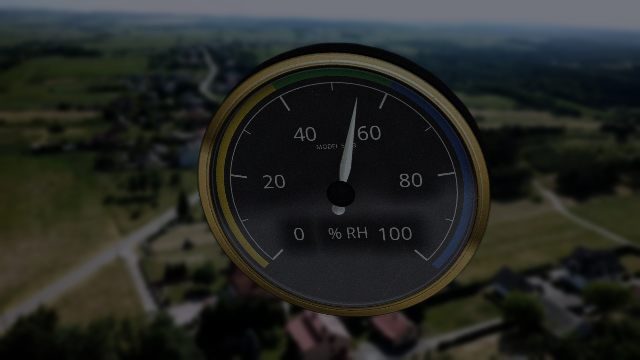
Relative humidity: % 55
